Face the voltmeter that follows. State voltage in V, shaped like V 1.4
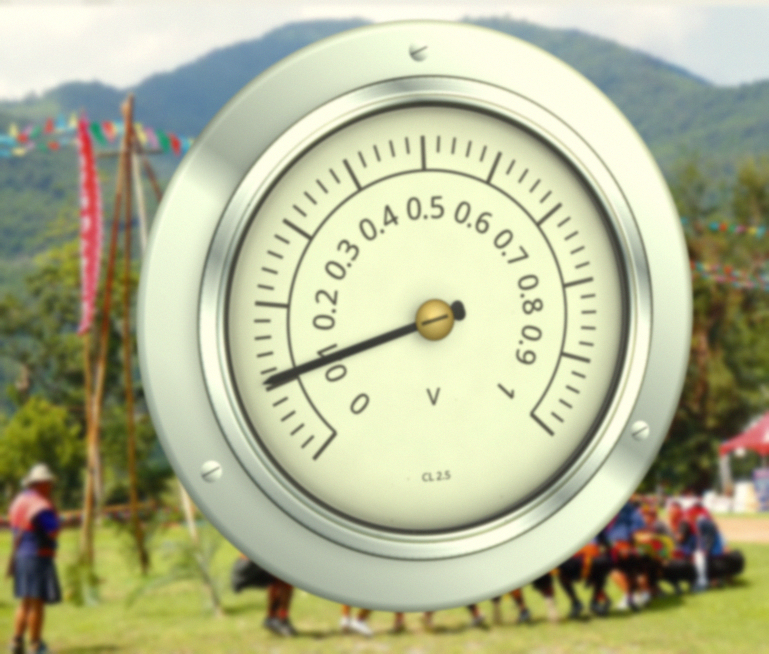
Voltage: V 0.11
